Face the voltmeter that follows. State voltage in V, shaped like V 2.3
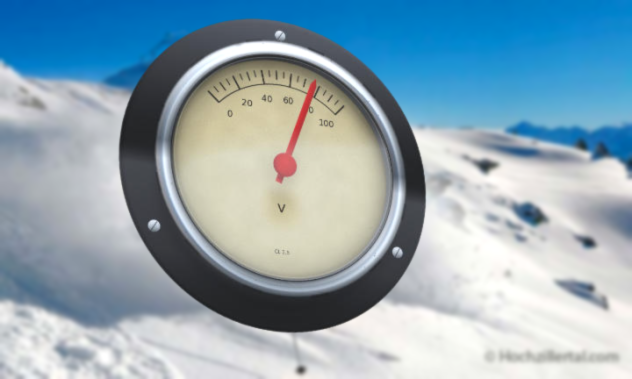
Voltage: V 75
